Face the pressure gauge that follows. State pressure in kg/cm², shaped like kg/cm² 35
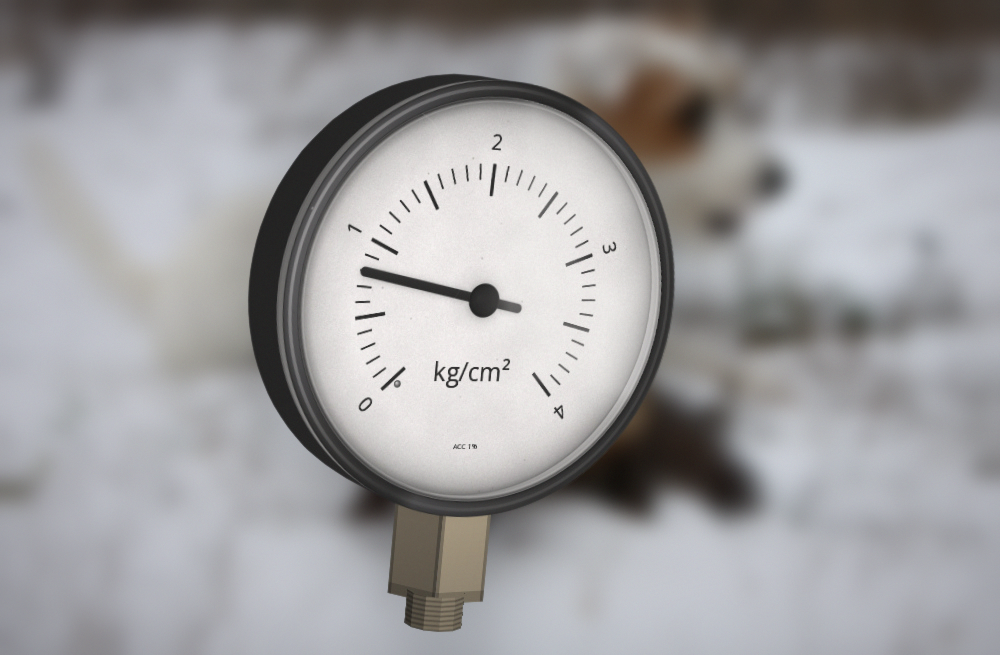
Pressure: kg/cm² 0.8
